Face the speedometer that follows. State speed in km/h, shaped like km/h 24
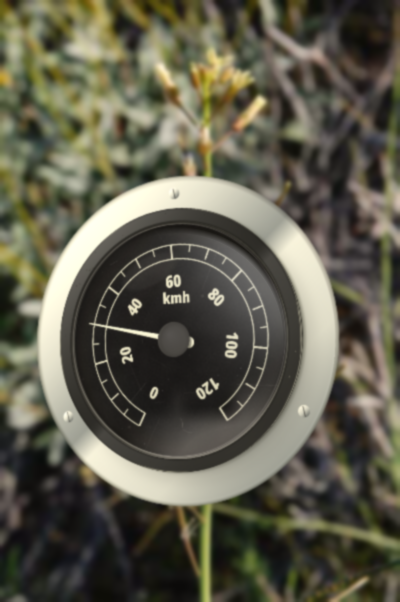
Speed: km/h 30
